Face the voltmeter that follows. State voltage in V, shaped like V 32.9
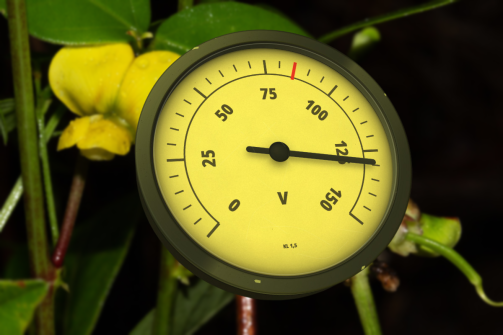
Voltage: V 130
